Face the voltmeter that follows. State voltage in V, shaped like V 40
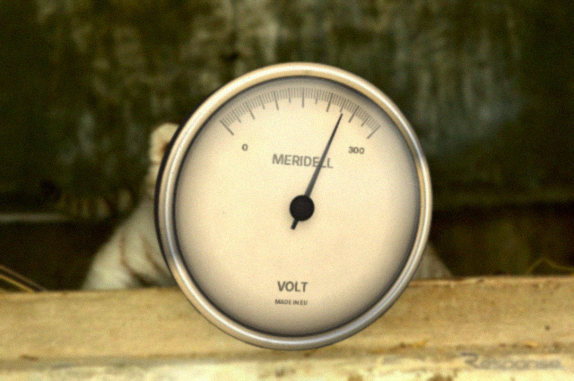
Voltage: V 225
